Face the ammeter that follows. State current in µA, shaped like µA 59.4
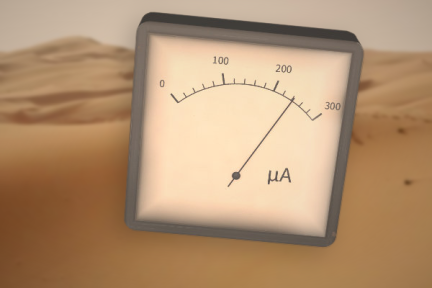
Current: µA 240
